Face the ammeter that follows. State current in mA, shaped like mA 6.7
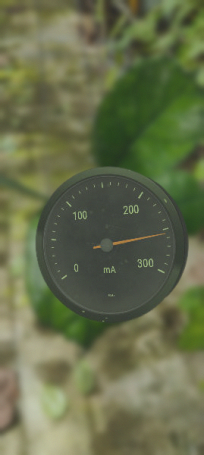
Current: mA 255
